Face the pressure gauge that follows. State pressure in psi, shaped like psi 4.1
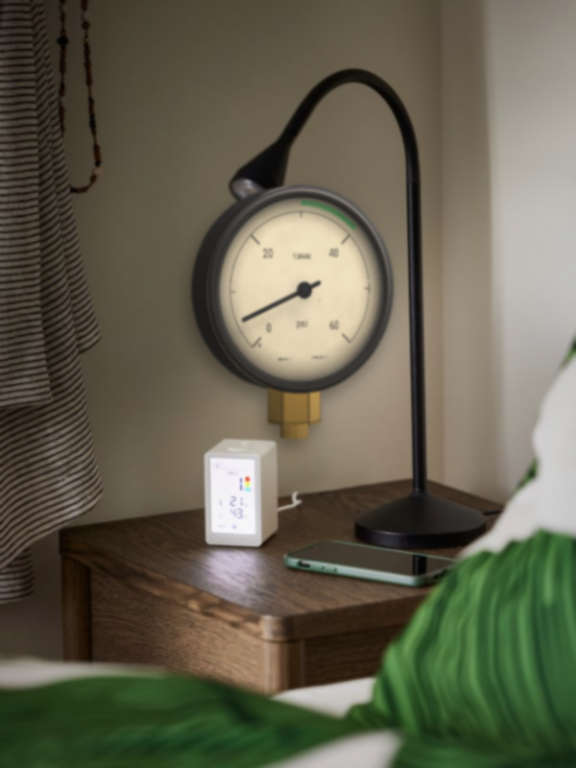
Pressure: psi 5
